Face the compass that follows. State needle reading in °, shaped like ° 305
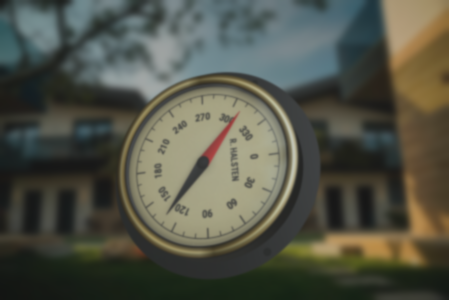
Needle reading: ° 310
